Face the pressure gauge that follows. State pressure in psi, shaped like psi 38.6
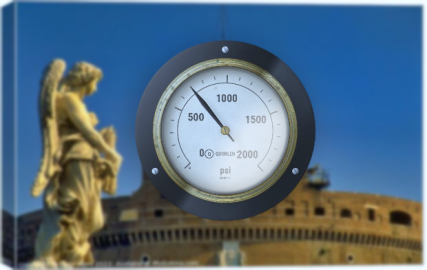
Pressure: psi 700
